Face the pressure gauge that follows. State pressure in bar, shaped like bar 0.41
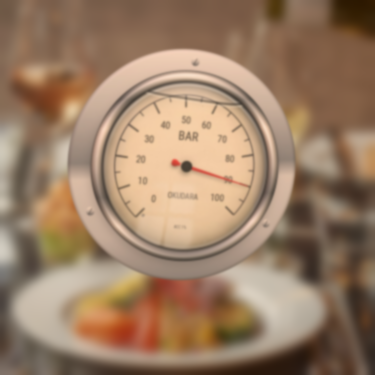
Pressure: bar 90
